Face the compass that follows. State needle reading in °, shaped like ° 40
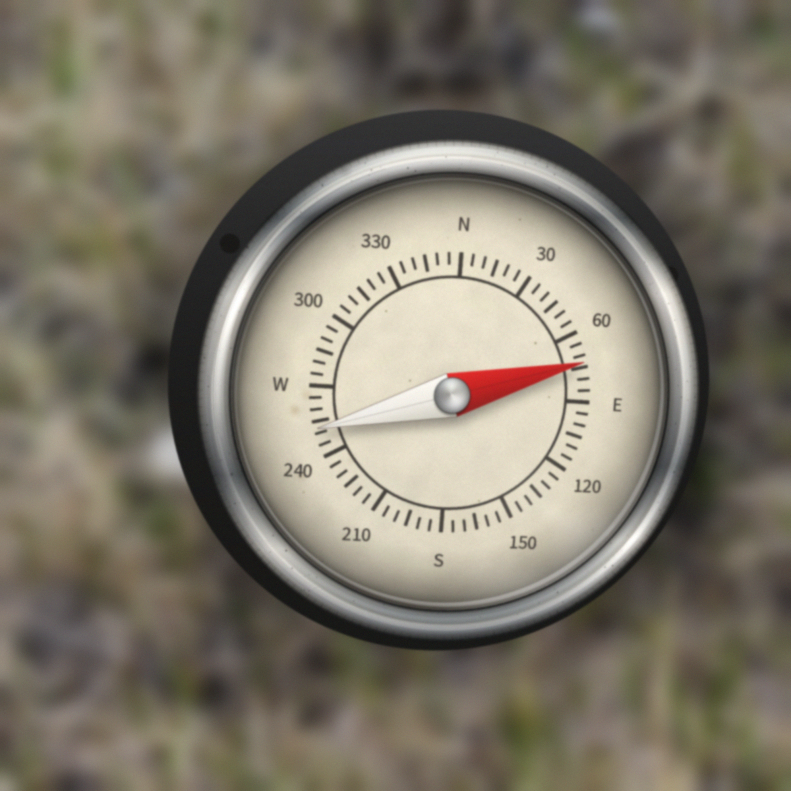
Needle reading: ° 72.5
